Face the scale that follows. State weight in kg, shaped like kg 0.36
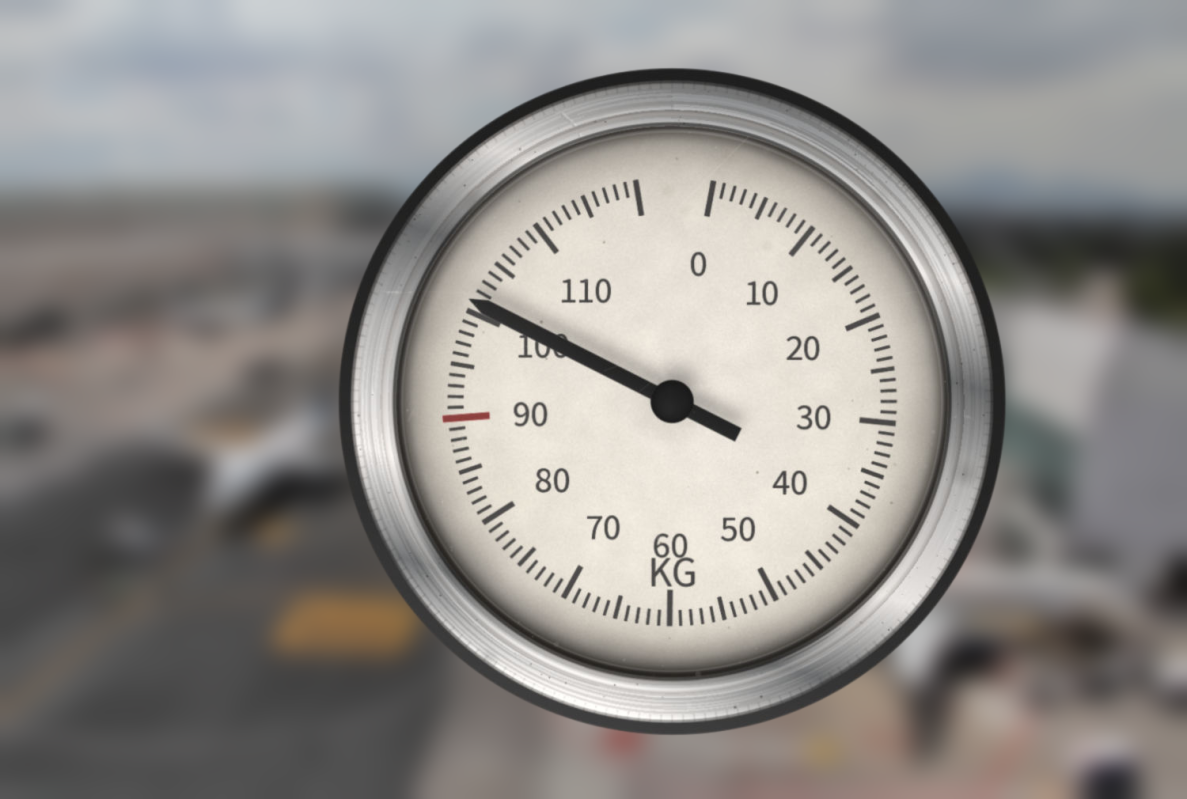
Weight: kg 101
